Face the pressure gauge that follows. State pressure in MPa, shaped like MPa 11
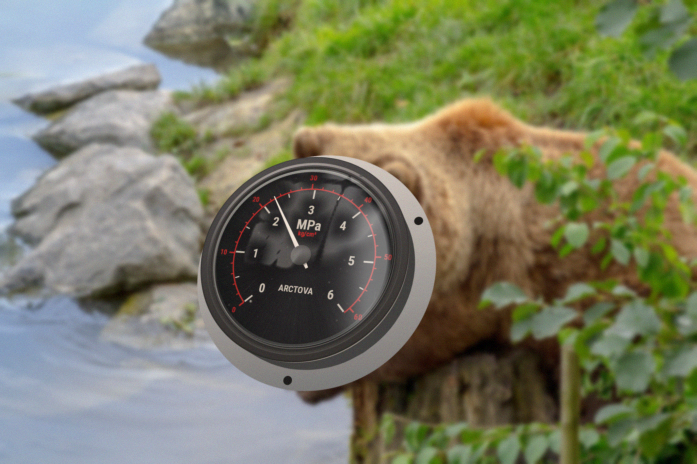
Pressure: MPa 2.25
